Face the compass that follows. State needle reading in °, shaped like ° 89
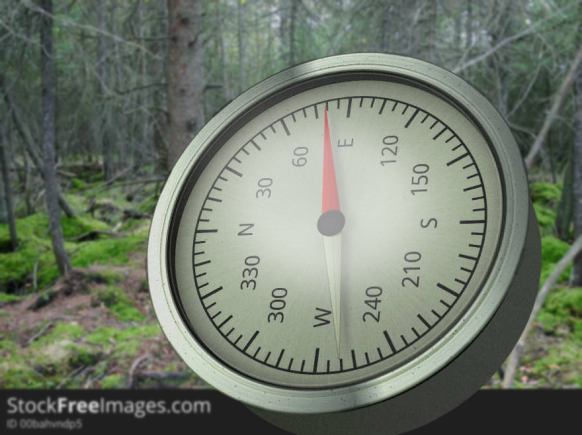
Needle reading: ° 80
